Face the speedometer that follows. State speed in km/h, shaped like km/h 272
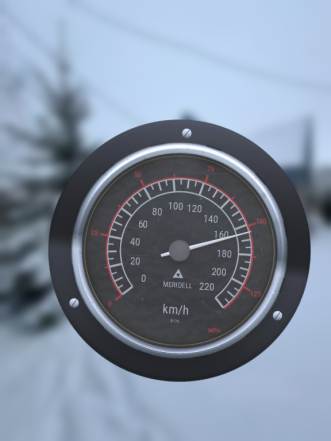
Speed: km/h 165
